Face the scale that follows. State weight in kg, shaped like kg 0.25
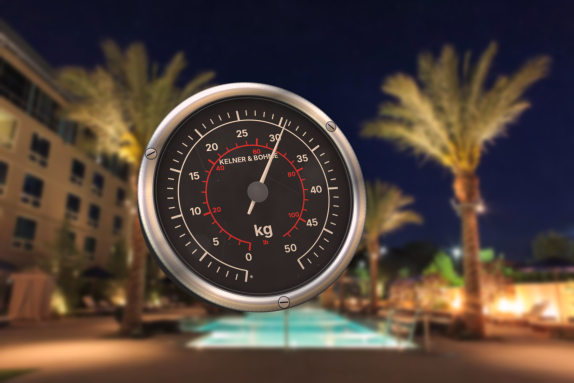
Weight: kg 30.5
